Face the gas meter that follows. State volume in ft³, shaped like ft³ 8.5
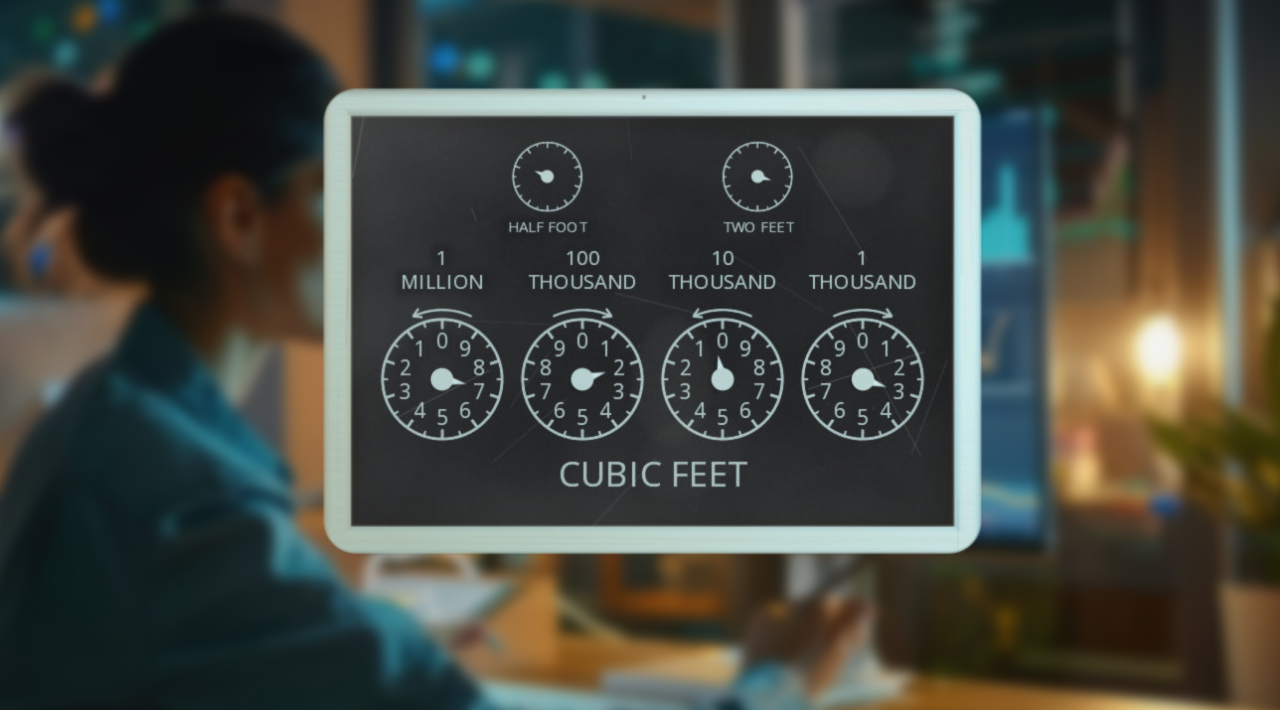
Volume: ft³ 720300
